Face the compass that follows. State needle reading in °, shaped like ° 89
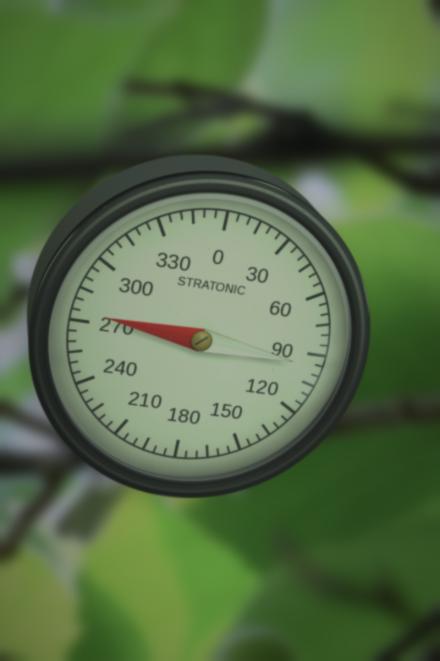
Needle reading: ° 275
